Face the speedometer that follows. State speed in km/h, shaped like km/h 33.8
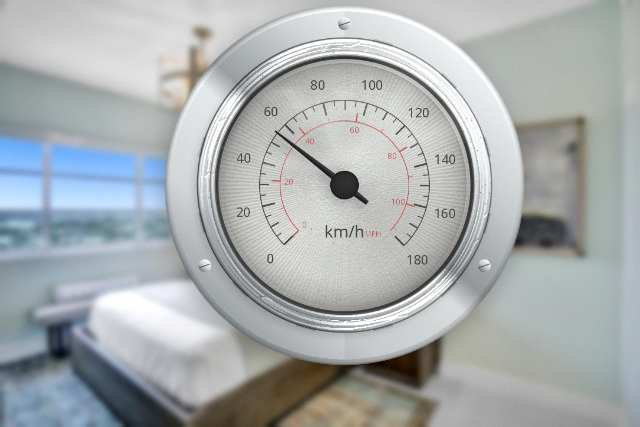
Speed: km/h 55
